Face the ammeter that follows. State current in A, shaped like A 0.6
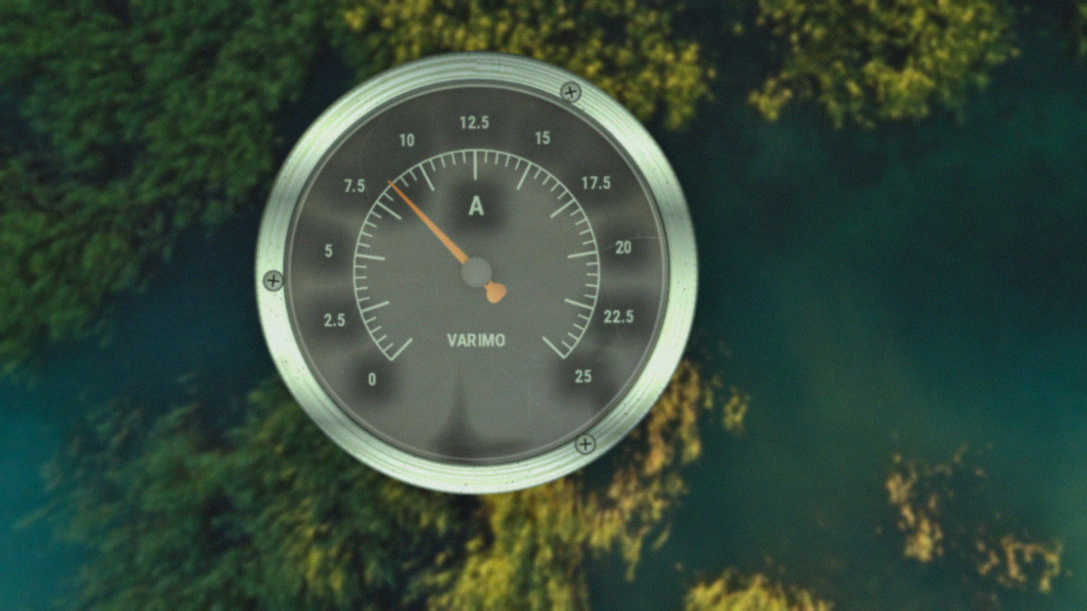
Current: A 8.5
